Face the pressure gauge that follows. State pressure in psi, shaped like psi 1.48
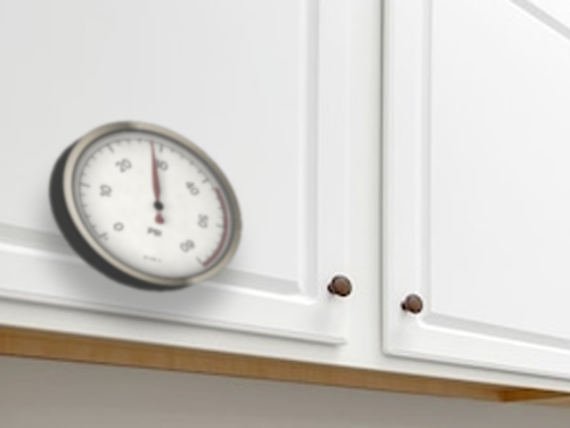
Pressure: psi 28
